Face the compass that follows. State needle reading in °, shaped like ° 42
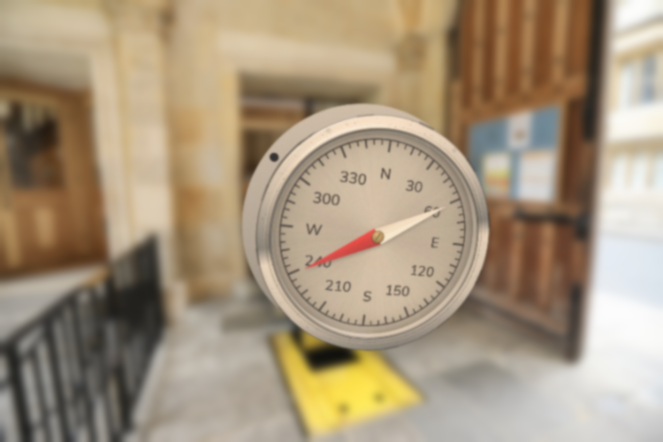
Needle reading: ° 240
